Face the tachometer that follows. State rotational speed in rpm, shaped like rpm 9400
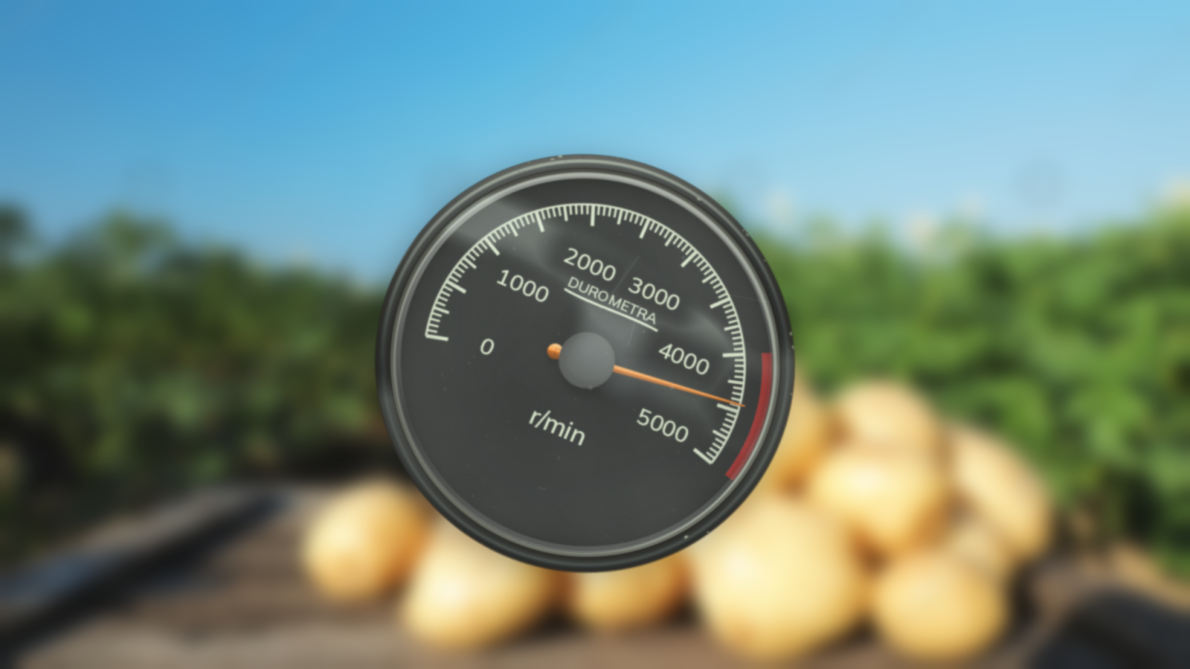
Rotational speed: rpm 4450
